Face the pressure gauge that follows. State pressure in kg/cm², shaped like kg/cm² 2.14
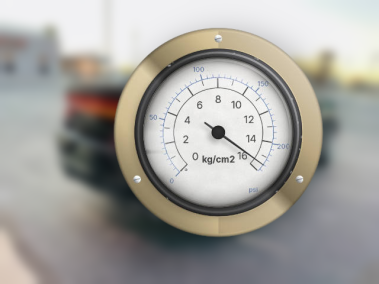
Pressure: kg/cm² 15.5
